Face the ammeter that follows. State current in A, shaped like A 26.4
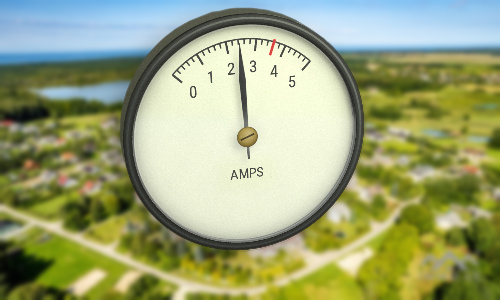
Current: A 2.4
